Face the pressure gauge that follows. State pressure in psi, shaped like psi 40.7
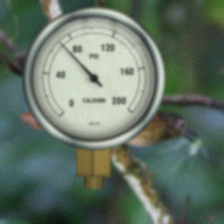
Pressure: psi 70
